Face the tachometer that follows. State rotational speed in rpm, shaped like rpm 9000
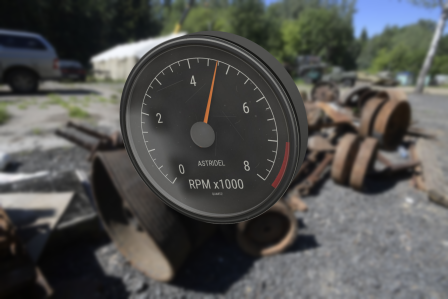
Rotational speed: rpm 4750
